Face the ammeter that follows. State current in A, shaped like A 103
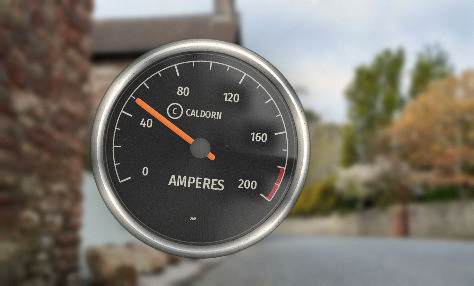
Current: A 50
